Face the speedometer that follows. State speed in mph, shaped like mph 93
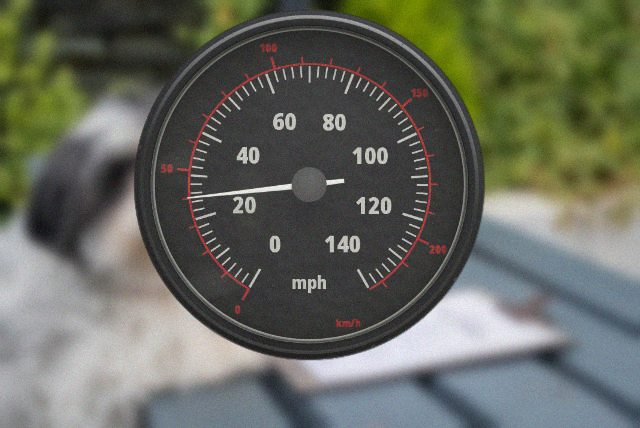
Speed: mph 25
